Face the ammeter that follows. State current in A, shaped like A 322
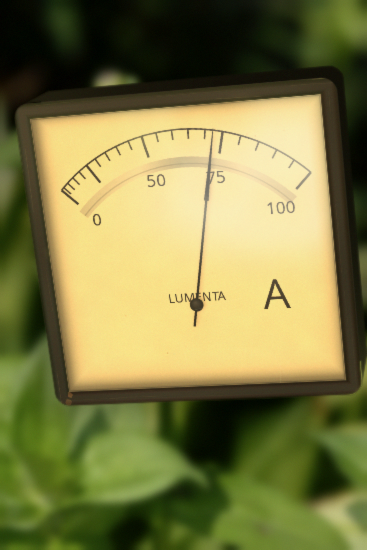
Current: A 72.5
